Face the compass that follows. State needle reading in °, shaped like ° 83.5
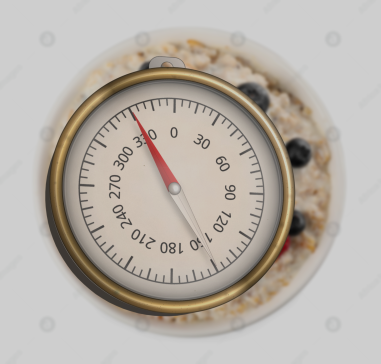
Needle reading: ° 330
